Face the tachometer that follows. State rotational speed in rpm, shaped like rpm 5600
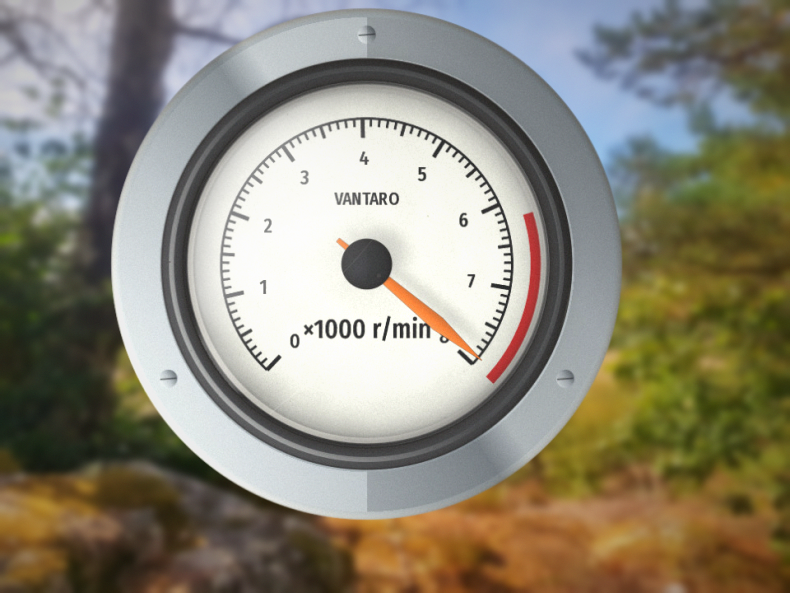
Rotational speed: rpm 7900
